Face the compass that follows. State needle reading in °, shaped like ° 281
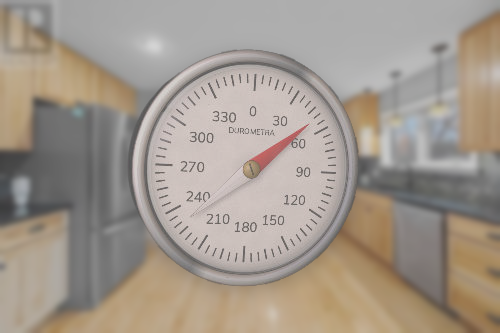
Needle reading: ° 50
